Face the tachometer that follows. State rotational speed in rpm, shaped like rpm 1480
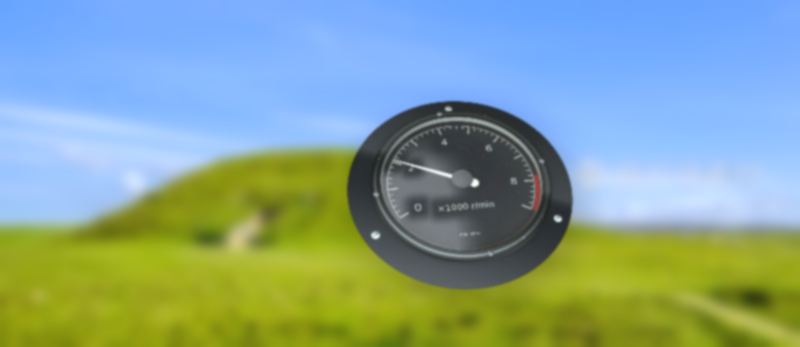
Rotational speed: rpm 2000
